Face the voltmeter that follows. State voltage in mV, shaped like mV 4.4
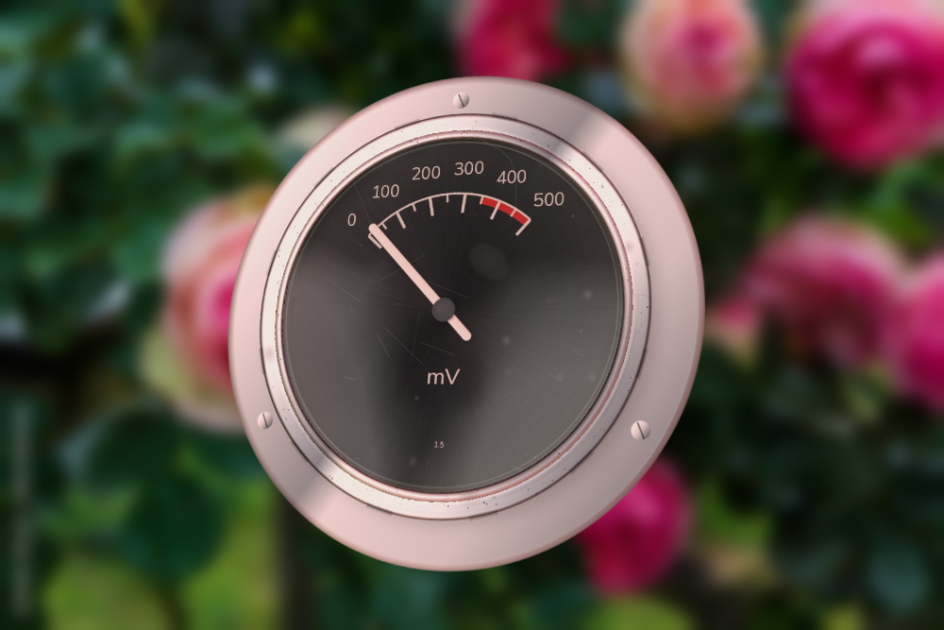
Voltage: mV 25
